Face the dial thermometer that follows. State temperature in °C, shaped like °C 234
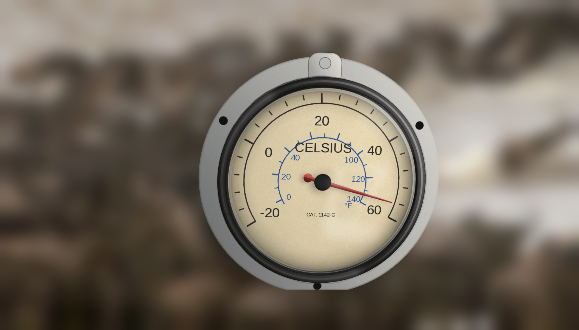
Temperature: °C 56
